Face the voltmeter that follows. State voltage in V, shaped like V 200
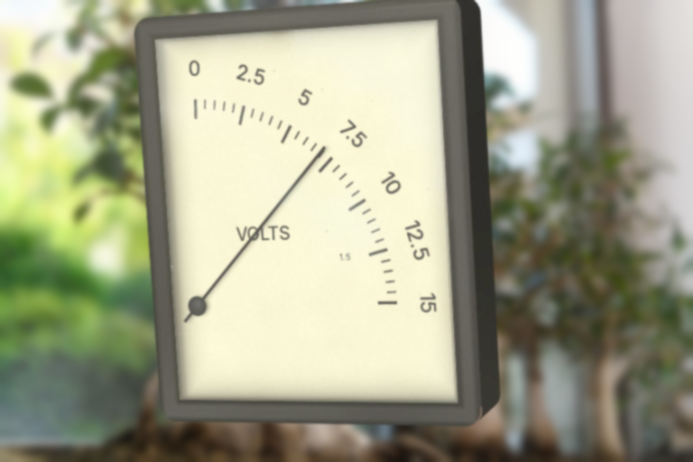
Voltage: V 7
